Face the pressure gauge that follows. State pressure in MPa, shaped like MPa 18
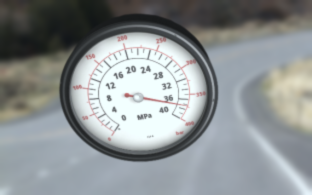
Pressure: MPa 37
